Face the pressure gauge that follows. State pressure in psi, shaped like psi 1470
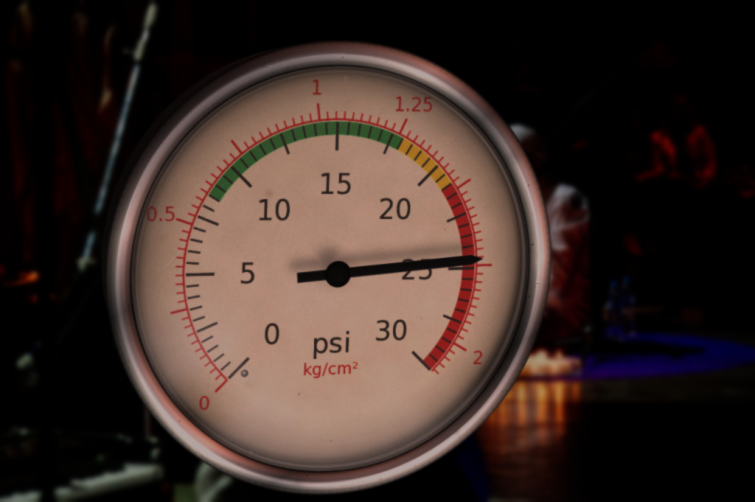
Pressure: psi 24.5
